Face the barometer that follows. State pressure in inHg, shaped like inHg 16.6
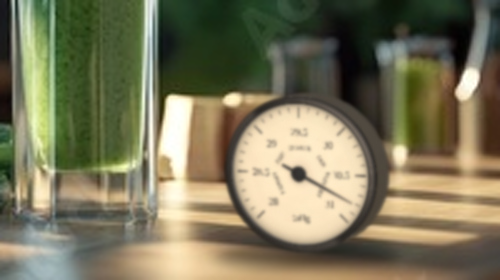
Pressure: inHg 30.8
